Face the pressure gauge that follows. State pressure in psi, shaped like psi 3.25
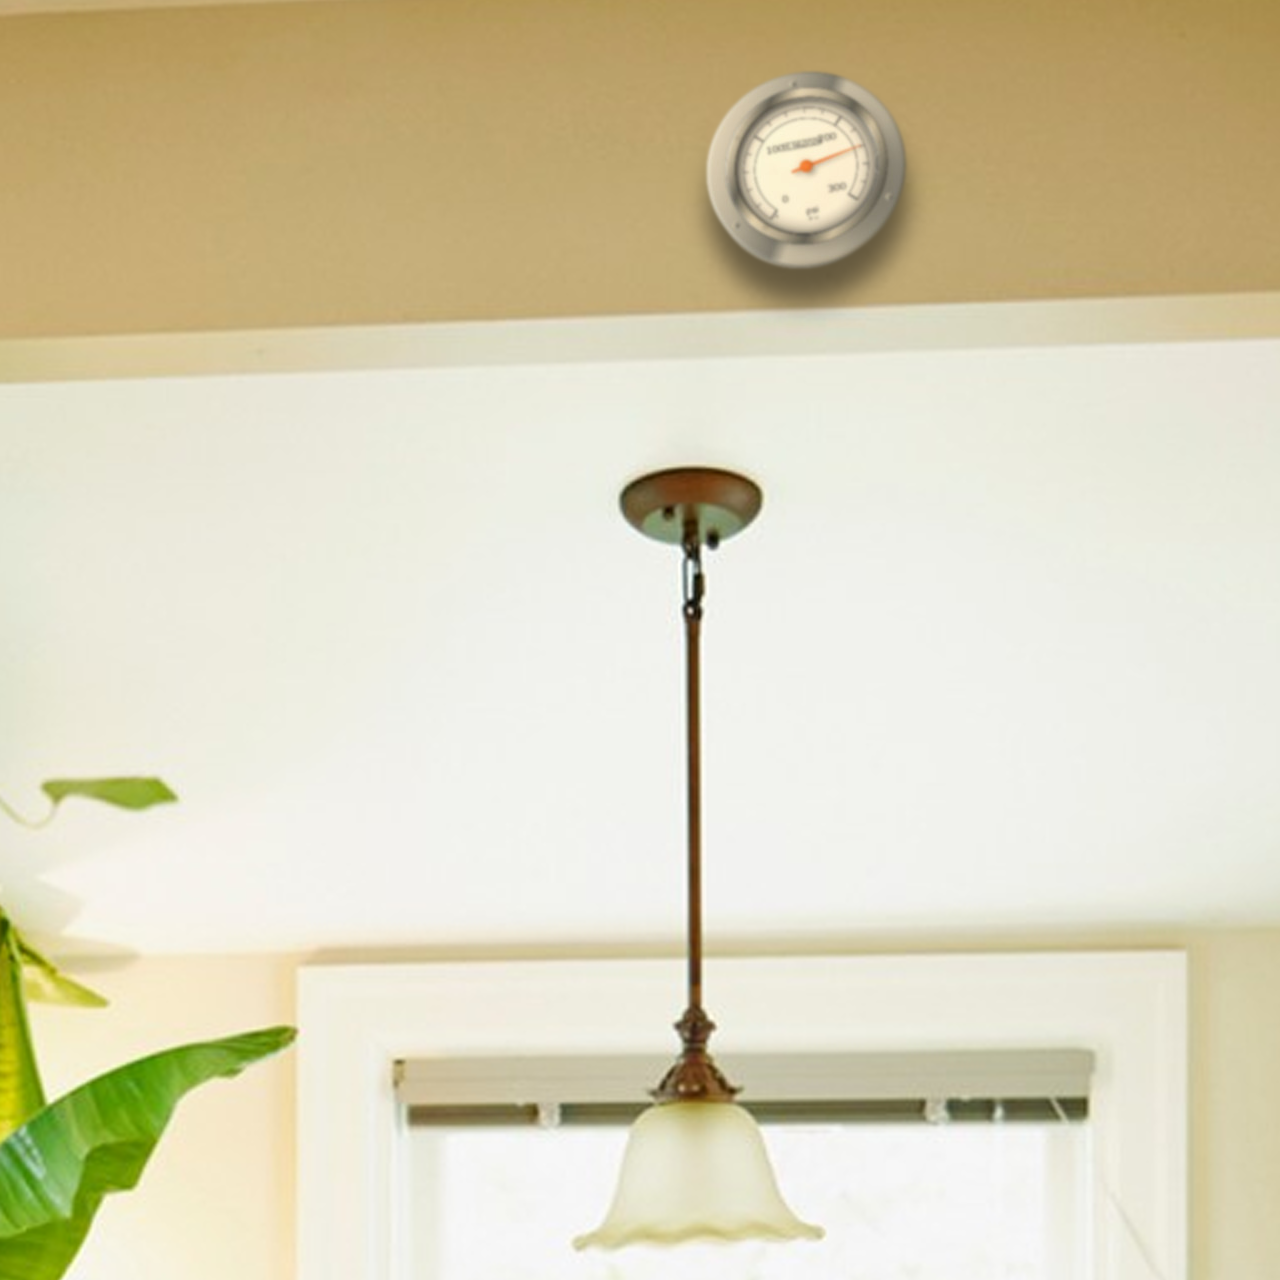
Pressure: psi 240
